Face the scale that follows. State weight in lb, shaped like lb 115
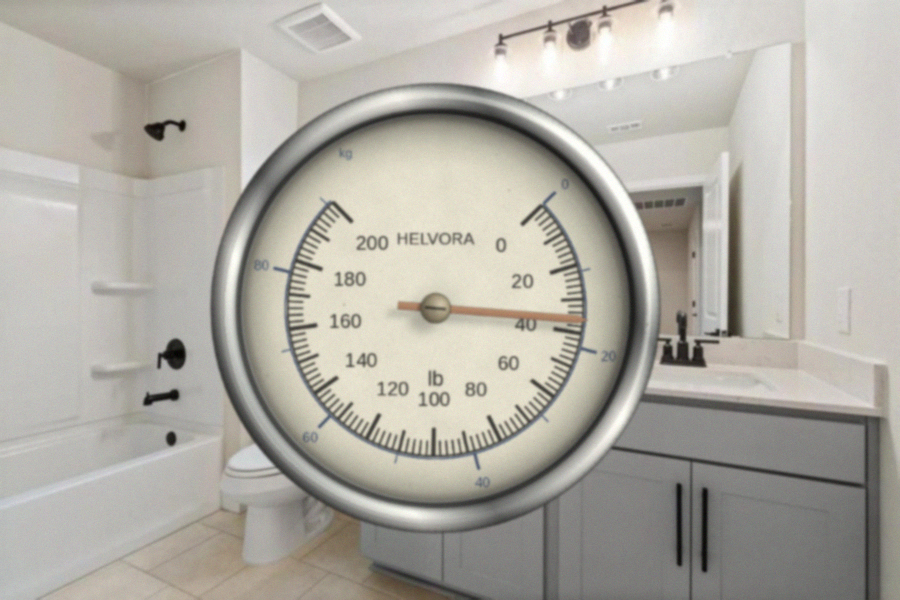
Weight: lb 36
